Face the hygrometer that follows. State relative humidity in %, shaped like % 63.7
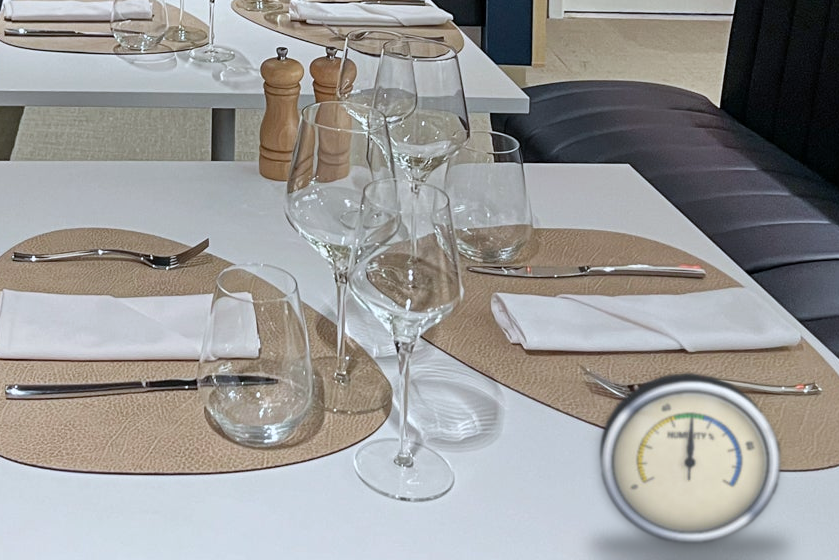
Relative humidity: % 50
